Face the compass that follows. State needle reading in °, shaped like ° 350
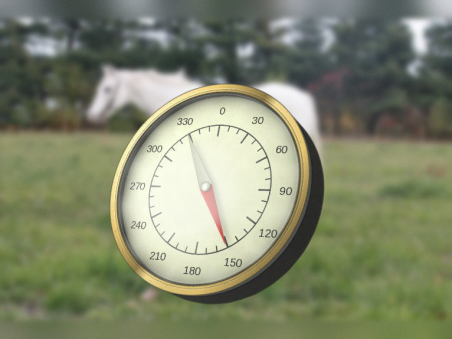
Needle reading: ° 150
